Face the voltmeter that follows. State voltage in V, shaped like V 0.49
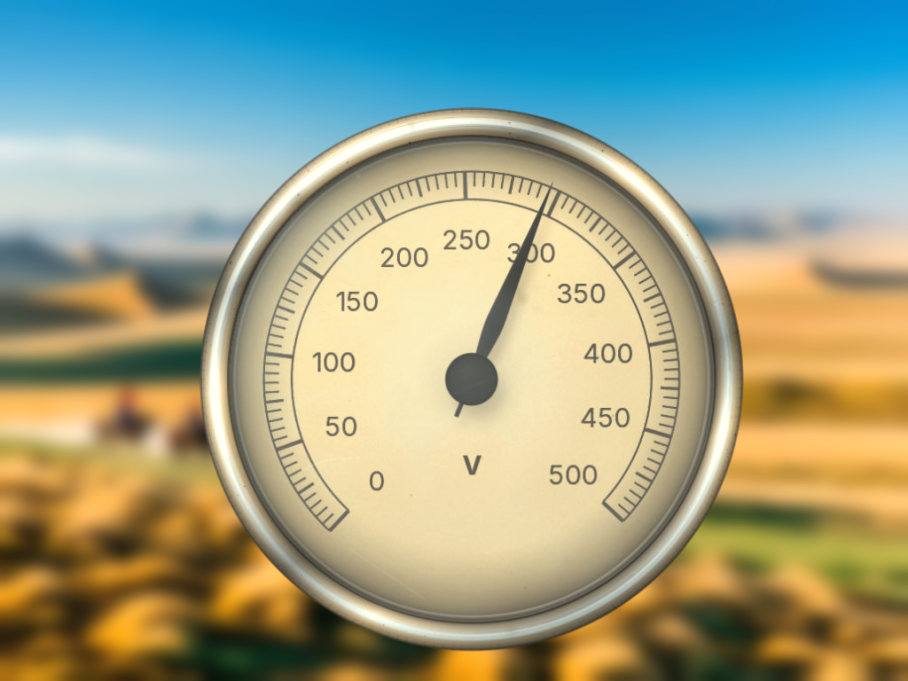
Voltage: V 295
